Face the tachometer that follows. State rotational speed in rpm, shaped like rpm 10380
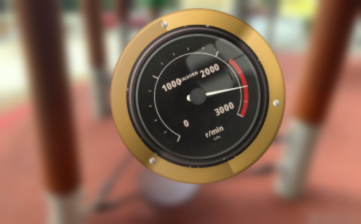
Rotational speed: rpm 2600
